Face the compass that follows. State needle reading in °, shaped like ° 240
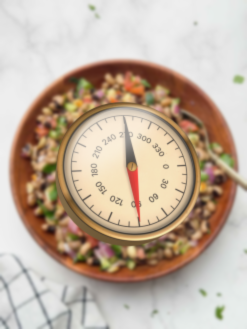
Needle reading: ° 90
